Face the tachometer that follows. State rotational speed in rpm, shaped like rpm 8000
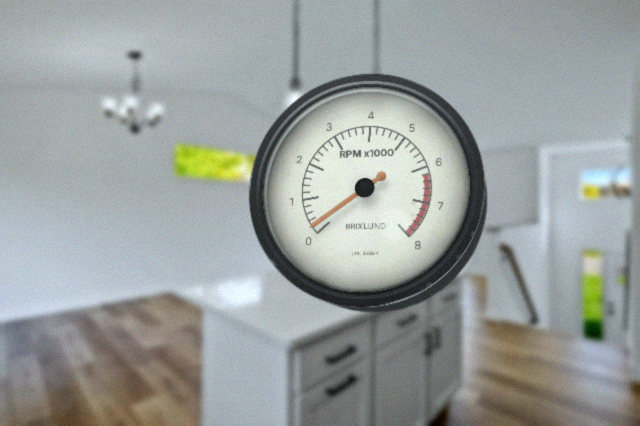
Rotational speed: rpm 200
